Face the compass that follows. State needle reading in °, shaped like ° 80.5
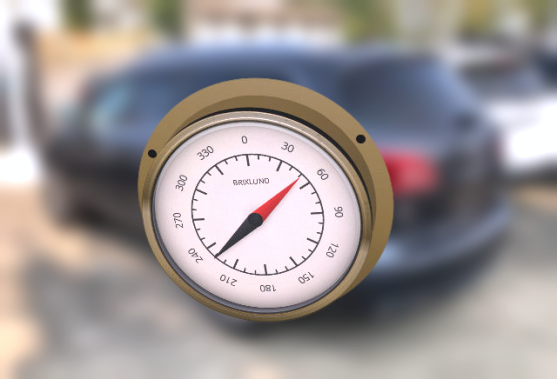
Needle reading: ° 50
